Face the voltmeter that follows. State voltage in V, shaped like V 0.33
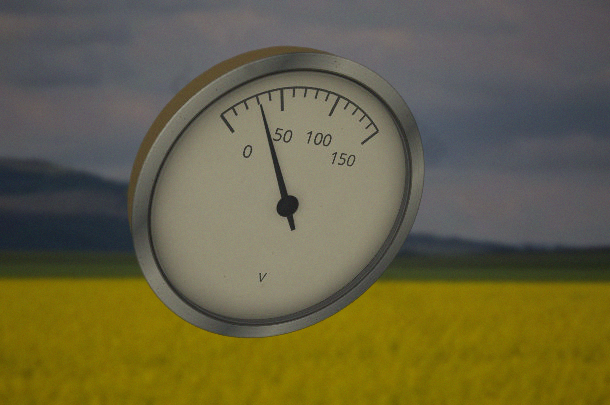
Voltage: V 30
